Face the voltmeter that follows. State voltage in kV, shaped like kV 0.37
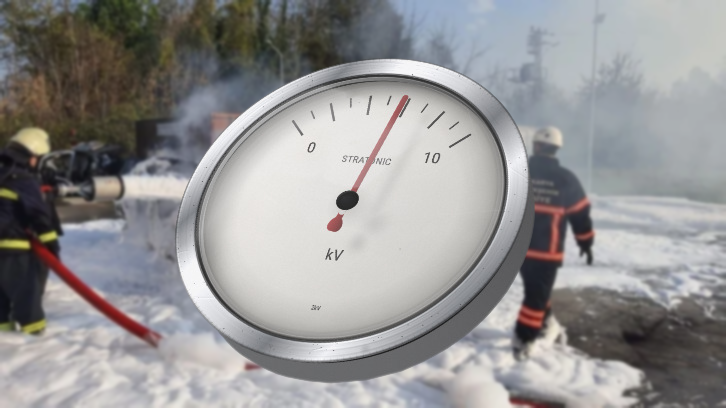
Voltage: kV 6
